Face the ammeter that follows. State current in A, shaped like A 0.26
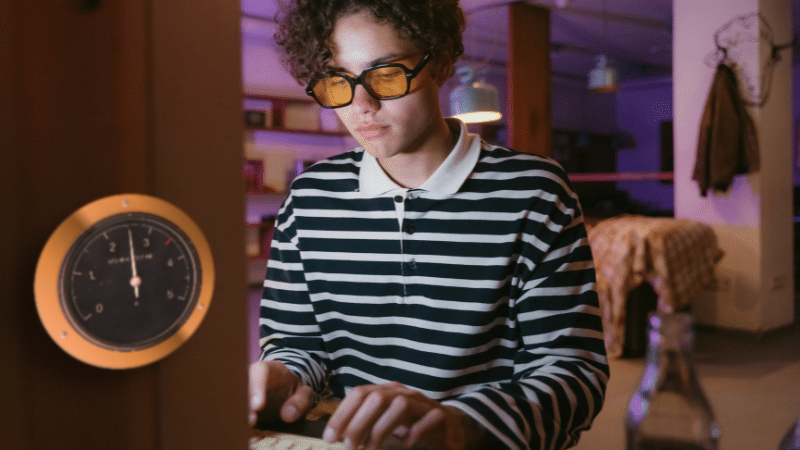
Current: A 2.5
